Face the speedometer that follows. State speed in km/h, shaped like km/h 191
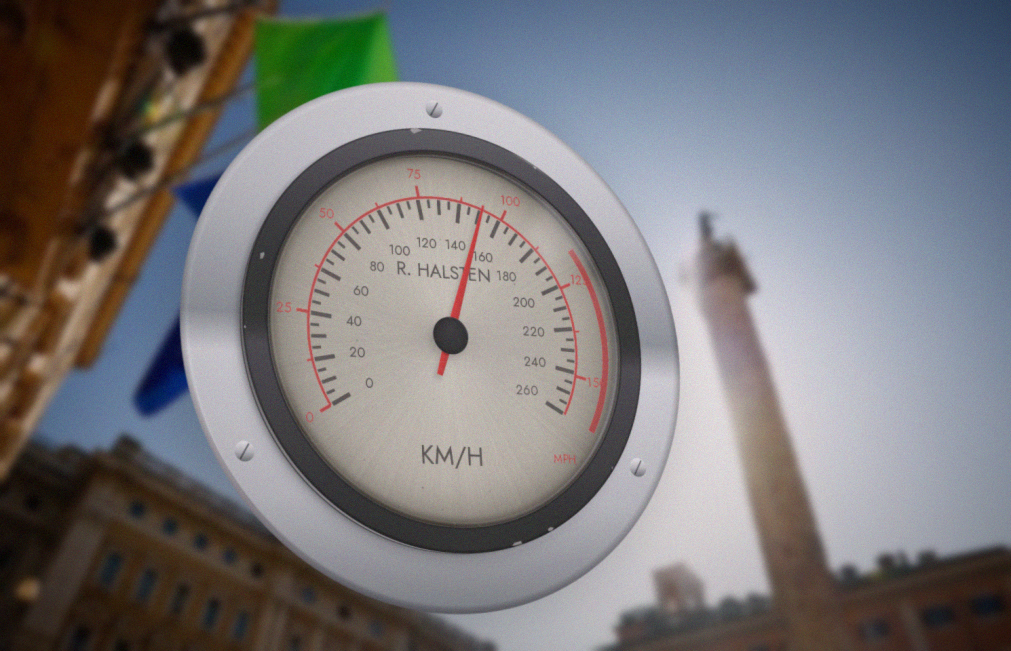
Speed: km/h 150
